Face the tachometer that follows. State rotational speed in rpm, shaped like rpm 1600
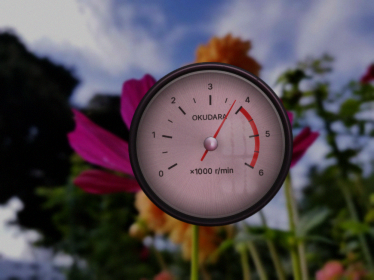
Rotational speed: rpm 3750
